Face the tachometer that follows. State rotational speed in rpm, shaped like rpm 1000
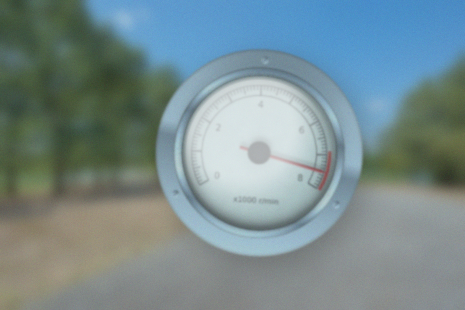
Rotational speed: rpm 7500
